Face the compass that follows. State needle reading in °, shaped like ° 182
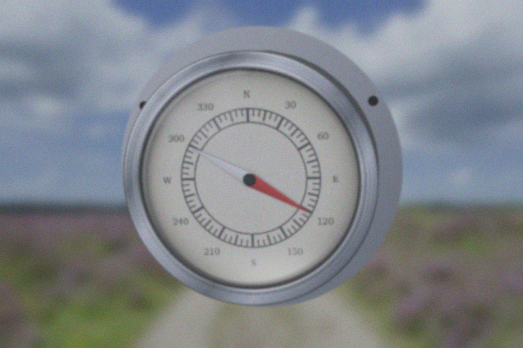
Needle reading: ° 120
